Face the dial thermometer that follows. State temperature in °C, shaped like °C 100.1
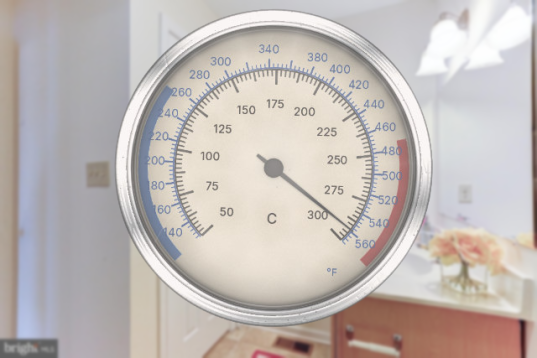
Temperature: °C 292.5
